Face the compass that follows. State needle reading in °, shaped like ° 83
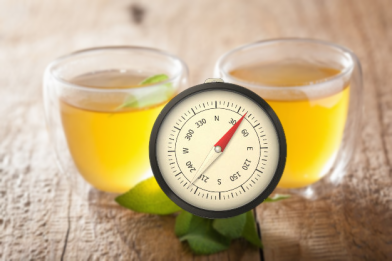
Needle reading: ° 40
